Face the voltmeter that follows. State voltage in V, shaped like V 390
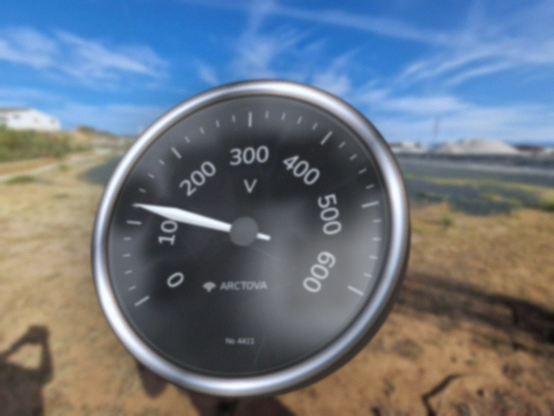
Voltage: V 120
